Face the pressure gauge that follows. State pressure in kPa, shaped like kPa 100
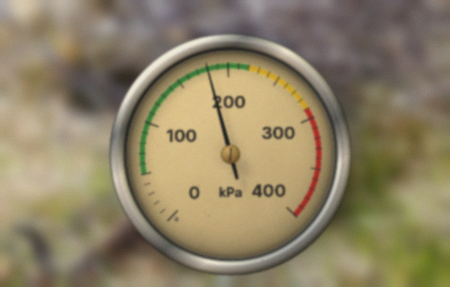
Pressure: kPa 180
